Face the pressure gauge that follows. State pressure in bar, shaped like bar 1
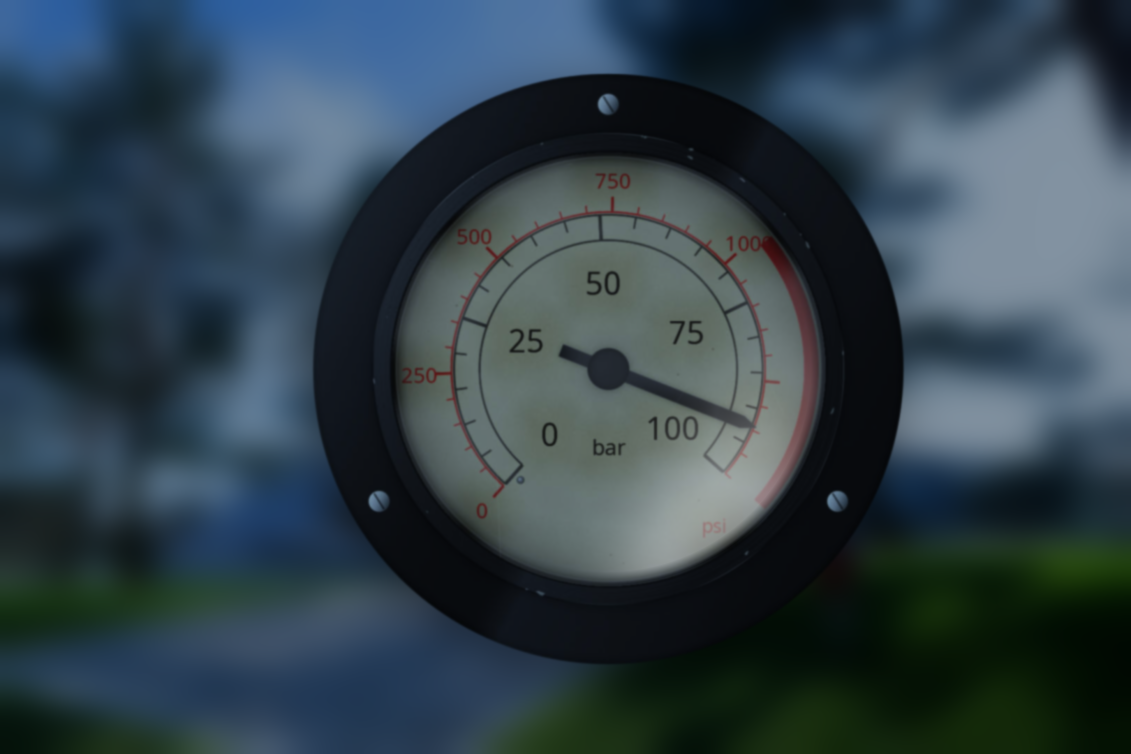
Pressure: bar 92.5
